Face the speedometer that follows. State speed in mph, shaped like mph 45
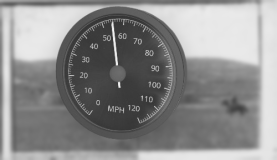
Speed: mph 55
